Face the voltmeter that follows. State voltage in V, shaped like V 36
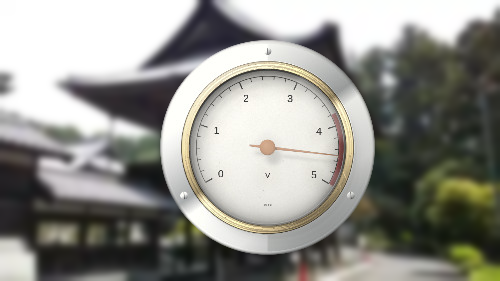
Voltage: V 4.5
